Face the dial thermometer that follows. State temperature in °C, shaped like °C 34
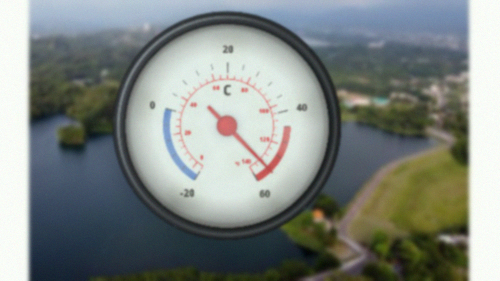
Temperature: °C 56
